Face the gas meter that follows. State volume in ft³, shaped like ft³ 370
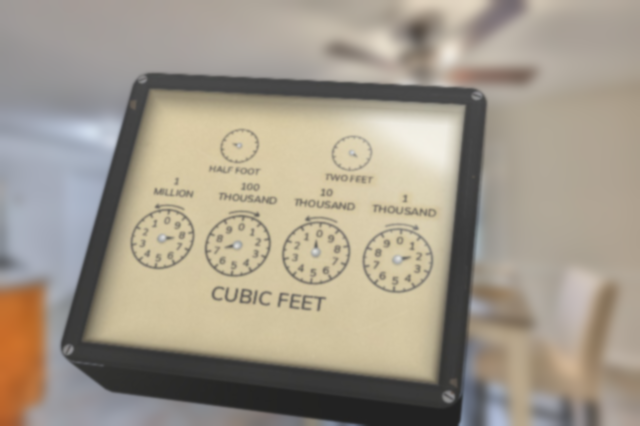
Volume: ft³ 770200
